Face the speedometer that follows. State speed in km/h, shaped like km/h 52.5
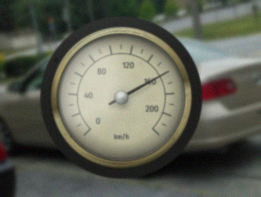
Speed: km/h 160
